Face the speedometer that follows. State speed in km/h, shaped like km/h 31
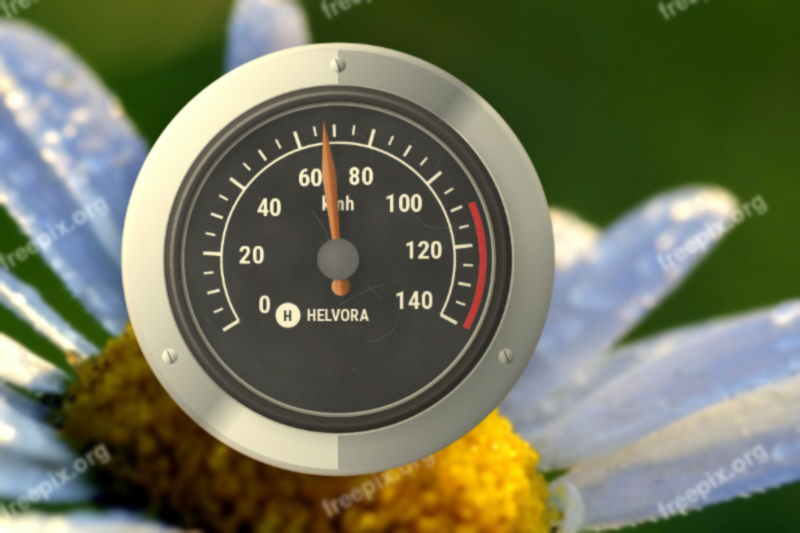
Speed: km/h 67.5
